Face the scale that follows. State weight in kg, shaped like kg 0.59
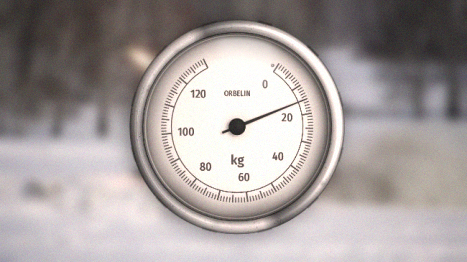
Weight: kg 15
